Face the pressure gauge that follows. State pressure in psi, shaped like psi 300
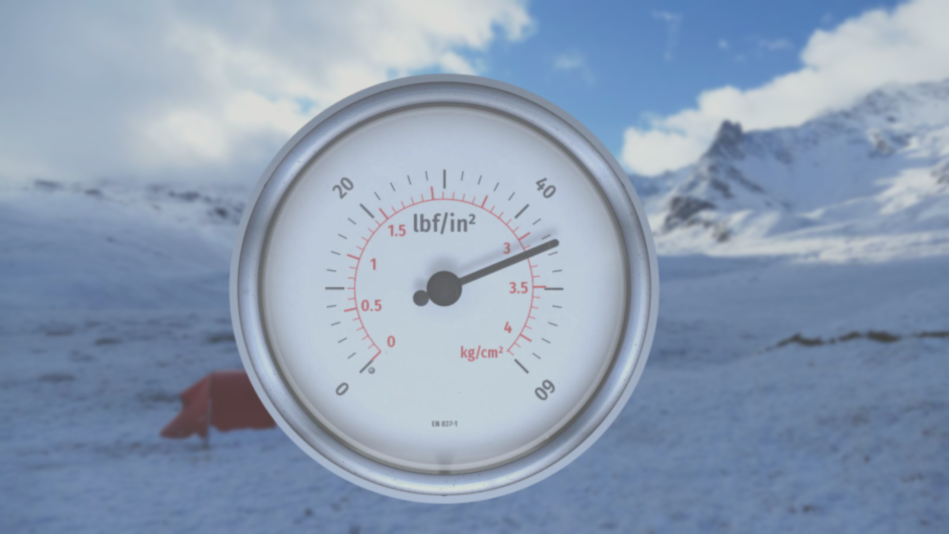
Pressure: psi 45
